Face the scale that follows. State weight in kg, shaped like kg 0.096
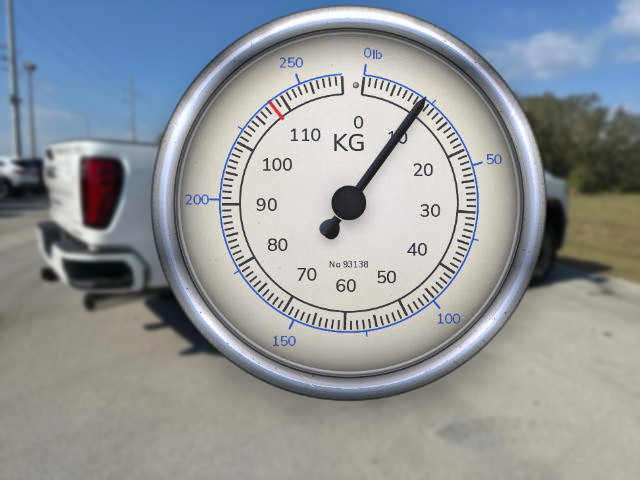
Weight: kg 10
